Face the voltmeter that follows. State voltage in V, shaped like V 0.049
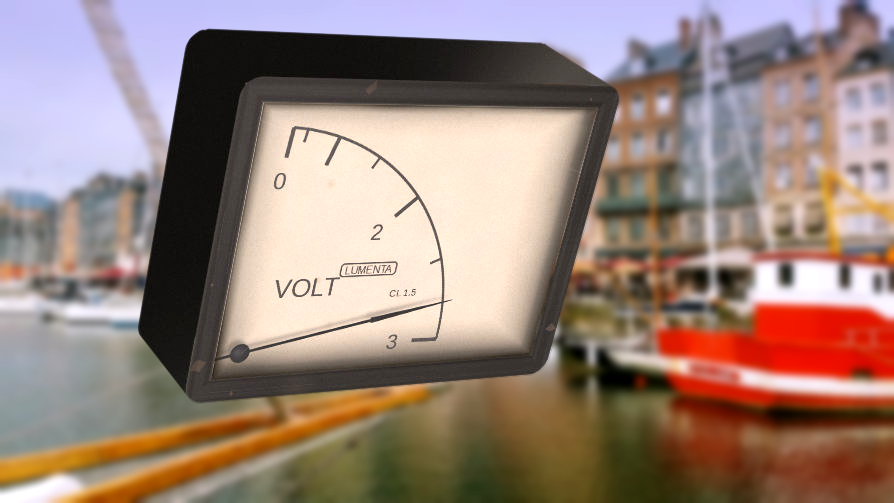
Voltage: V 2.75
